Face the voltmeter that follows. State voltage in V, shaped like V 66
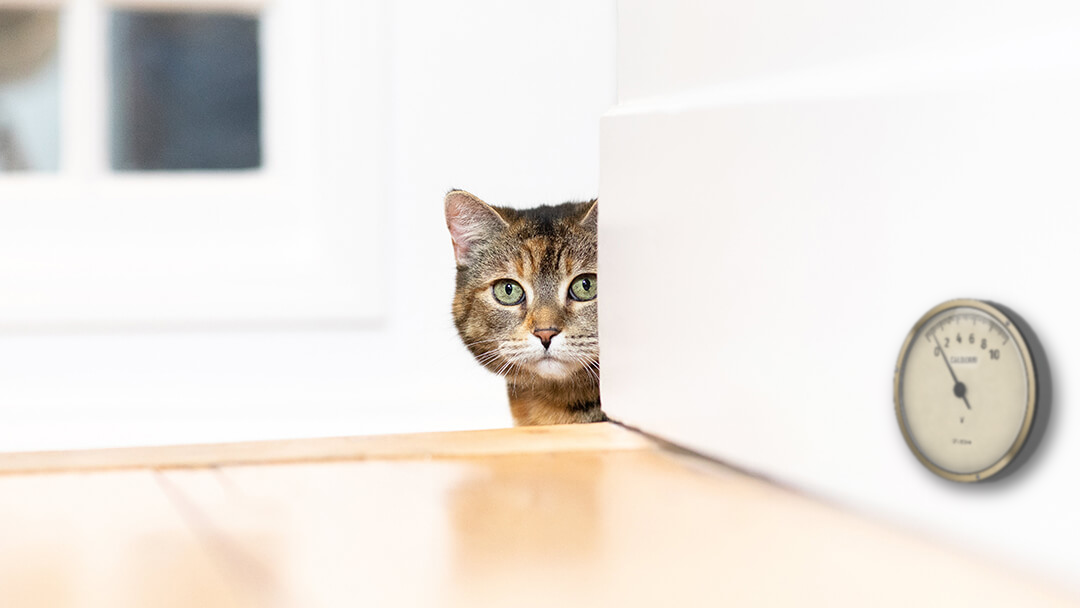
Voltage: V 1
